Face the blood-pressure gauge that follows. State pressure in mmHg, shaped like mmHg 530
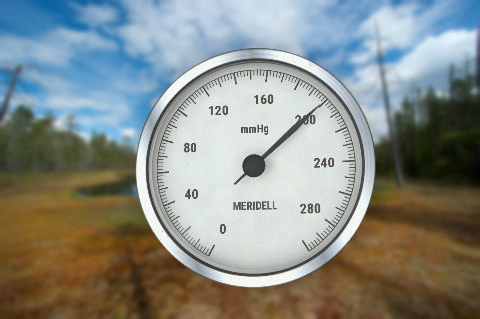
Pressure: mmHg 200
